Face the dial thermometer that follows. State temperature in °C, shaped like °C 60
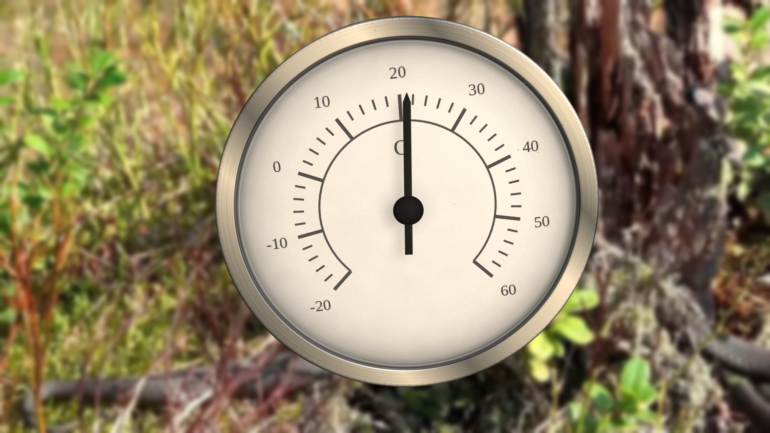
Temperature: °C 21
